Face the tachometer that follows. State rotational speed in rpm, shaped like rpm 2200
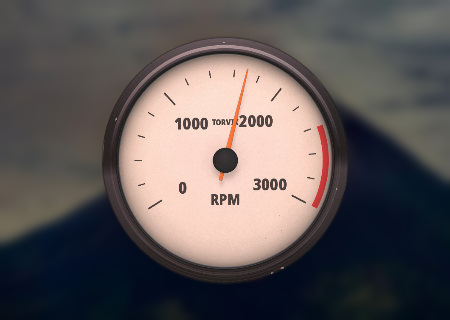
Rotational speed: rpm 1700
